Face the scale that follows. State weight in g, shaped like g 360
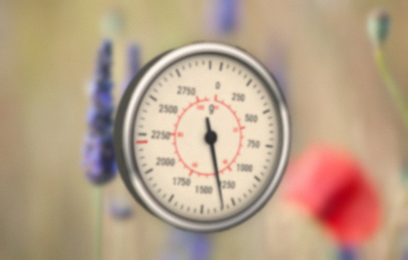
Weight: g 1350
